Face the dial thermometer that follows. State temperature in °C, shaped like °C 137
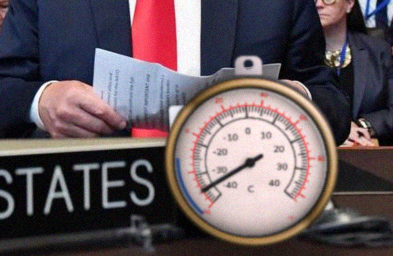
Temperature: °C -35
